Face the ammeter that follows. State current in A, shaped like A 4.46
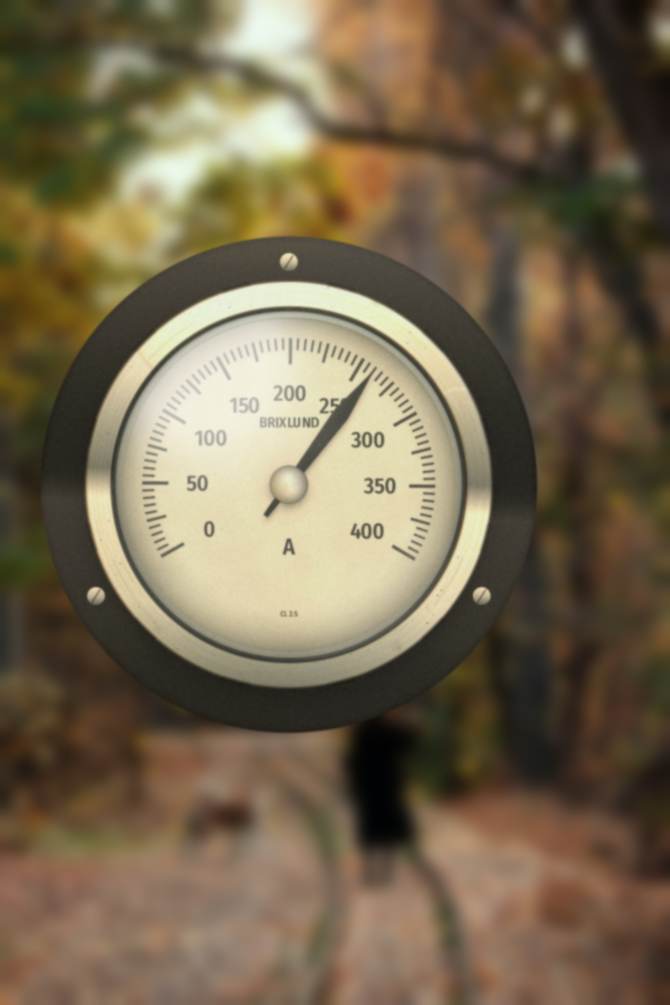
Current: A 260
